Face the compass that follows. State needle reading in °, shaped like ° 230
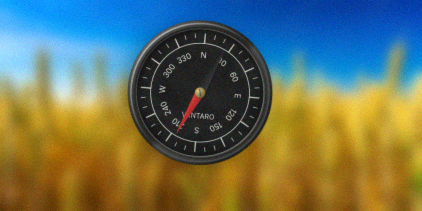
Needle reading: ° 205
